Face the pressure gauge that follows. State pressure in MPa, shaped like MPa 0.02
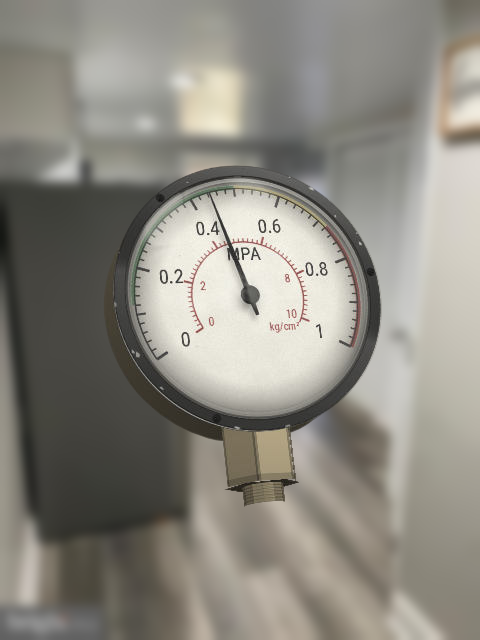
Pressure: MPa 0.44
